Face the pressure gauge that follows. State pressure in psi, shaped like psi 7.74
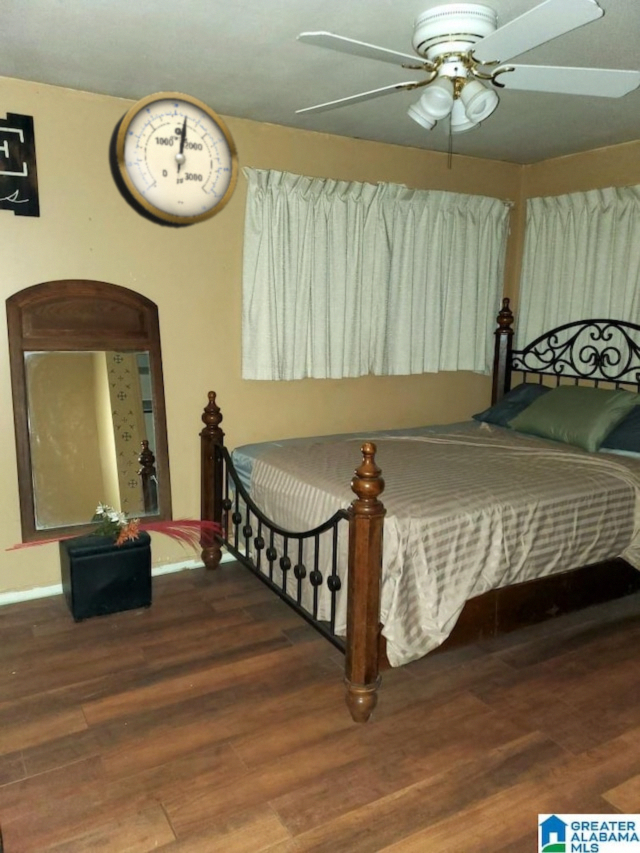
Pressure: psi 1600
